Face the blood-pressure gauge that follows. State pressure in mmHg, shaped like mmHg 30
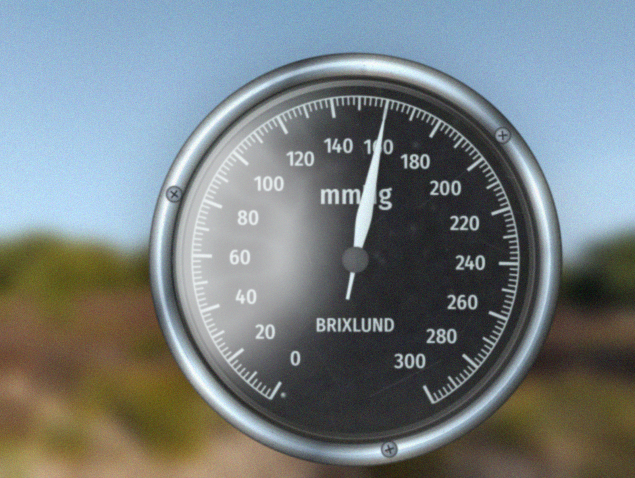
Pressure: mmHg 160
